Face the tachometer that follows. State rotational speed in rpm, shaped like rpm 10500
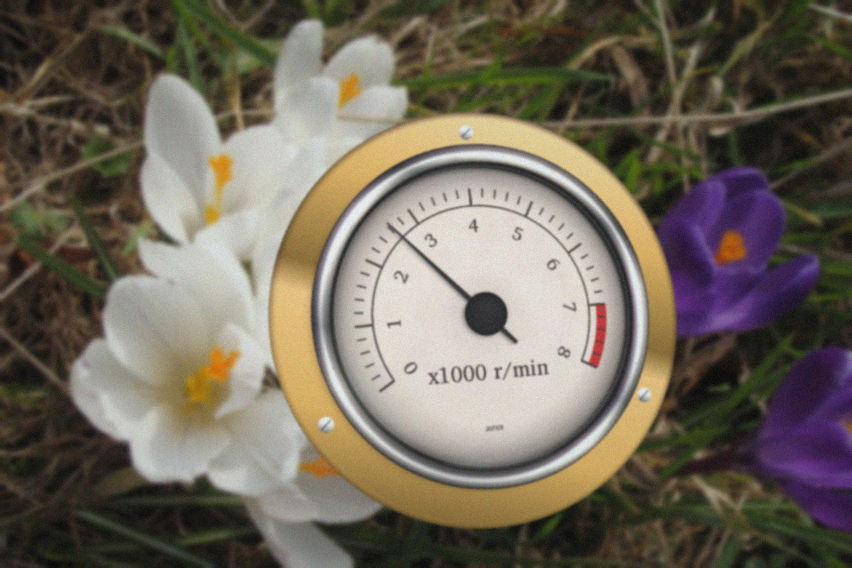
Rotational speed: rpm 2600
